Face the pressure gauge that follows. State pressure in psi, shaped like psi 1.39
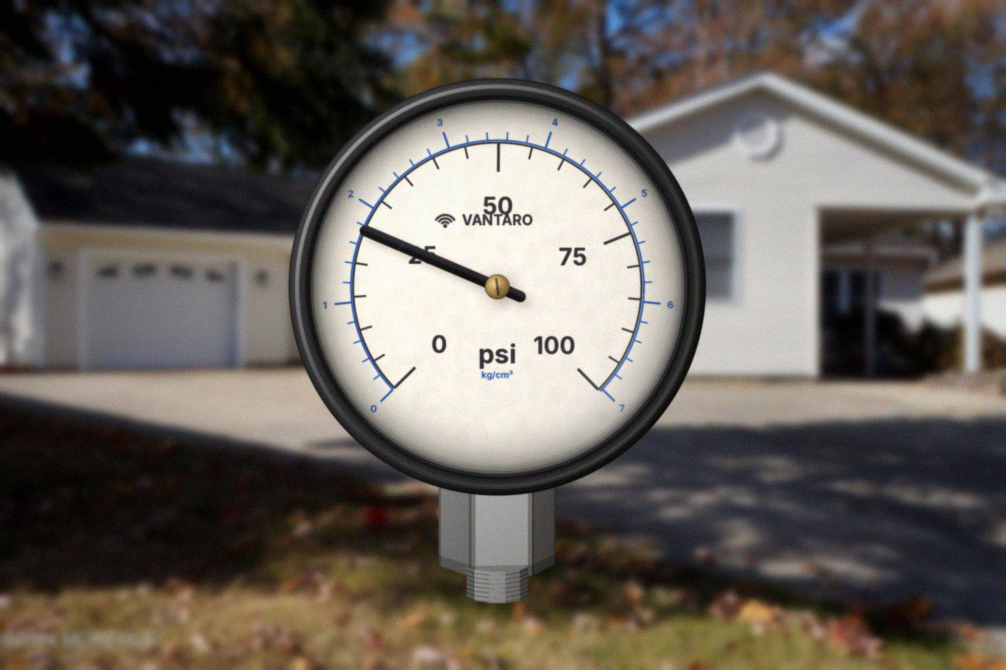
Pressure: psi 25
